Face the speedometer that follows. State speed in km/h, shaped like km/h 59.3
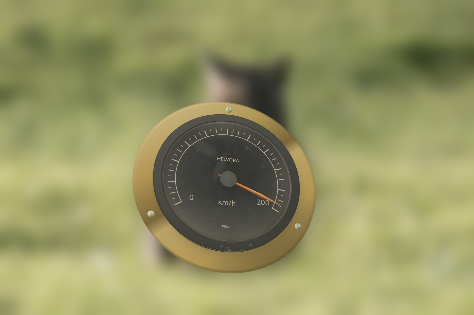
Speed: km/h 195
